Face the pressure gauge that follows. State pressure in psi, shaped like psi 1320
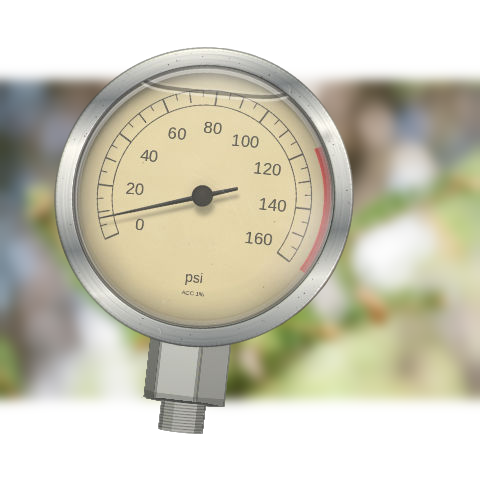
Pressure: psi 7.5
